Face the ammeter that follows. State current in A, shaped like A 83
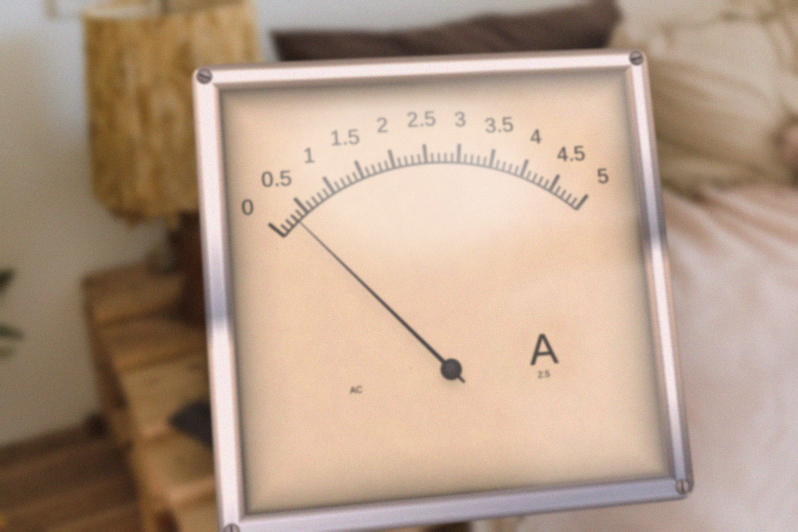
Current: A 0.3
